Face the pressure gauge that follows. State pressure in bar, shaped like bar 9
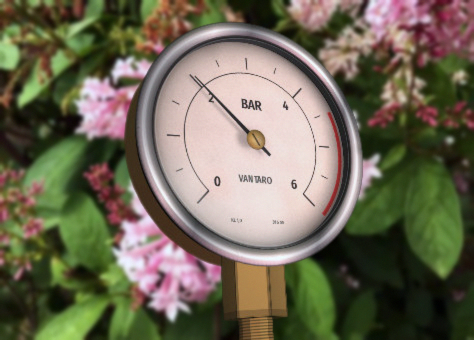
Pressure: bar 2
